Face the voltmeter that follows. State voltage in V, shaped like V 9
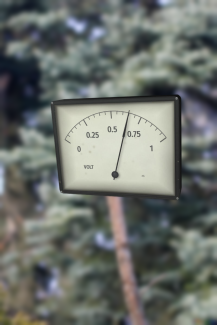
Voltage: V 0.65
